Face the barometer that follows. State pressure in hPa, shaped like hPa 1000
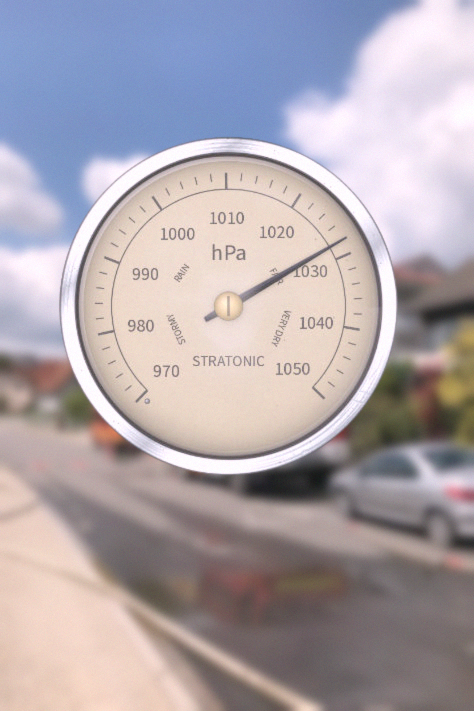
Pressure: hPa 1028
